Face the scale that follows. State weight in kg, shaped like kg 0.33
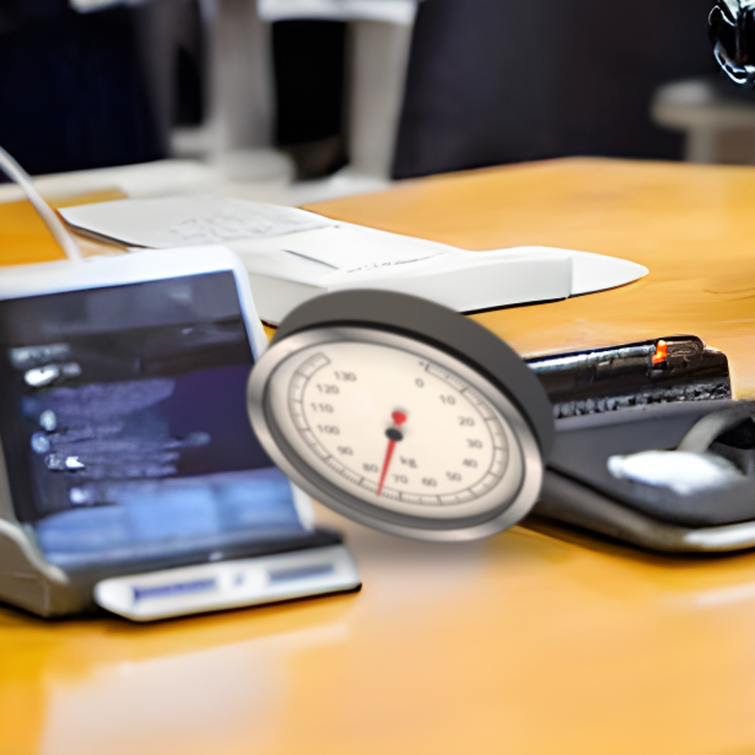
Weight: kg 75
